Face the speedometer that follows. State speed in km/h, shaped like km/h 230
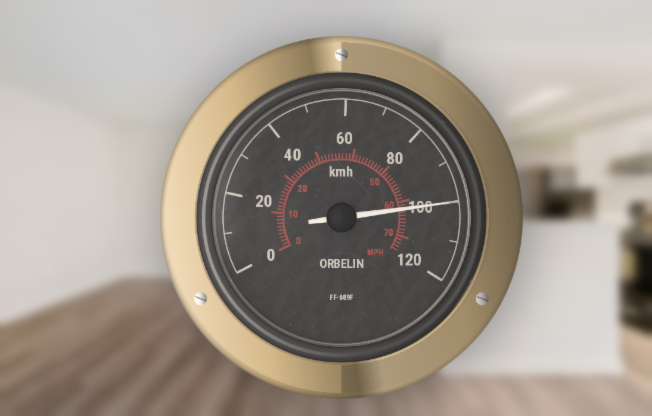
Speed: km/h 100
